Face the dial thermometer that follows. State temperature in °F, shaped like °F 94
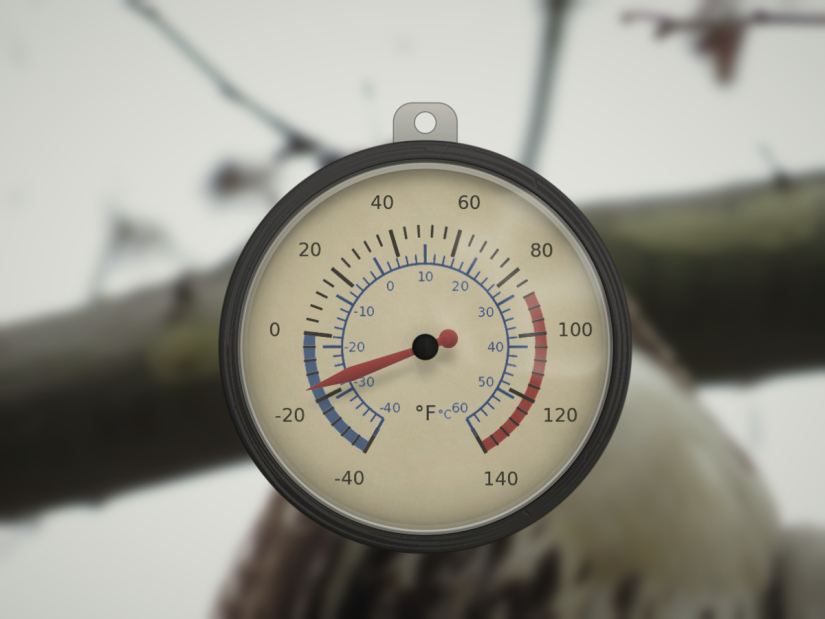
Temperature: °F -16
